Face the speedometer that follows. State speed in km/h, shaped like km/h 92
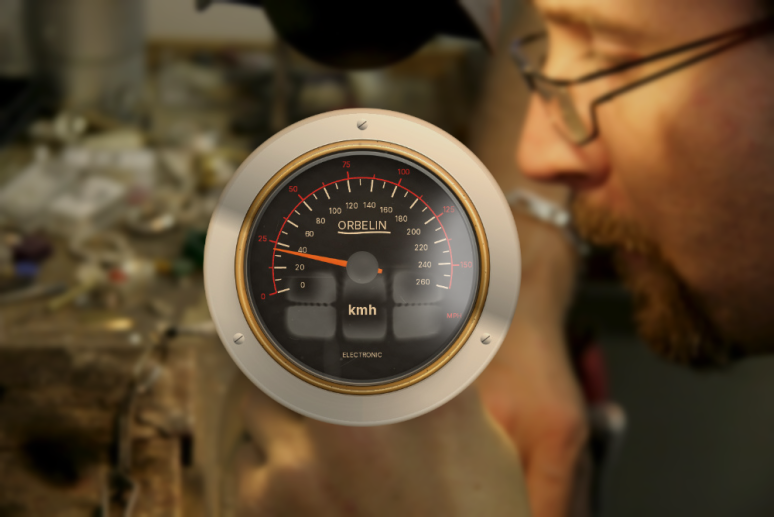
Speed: km/h 35
